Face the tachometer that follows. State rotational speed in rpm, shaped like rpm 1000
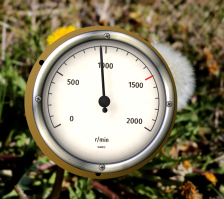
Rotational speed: rpm 950
